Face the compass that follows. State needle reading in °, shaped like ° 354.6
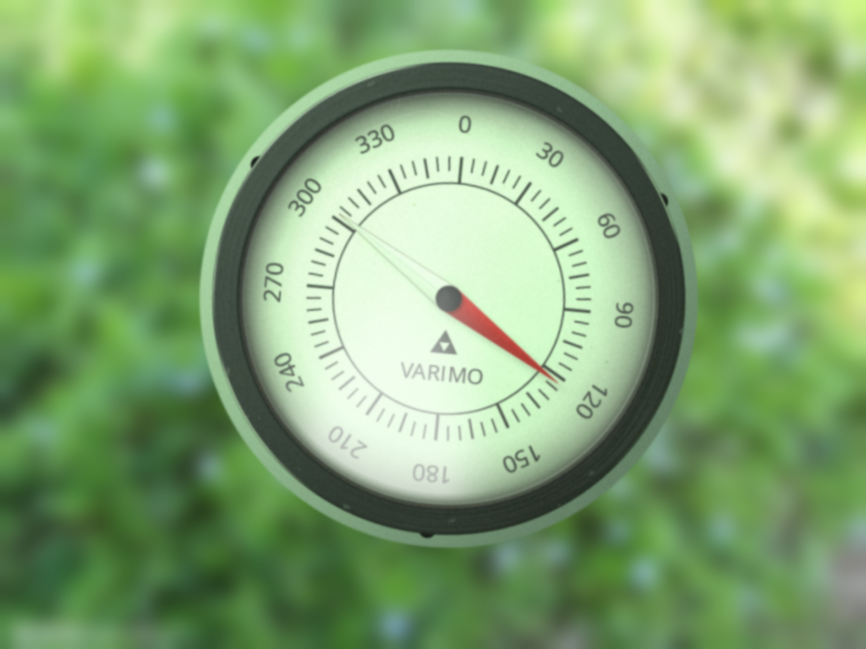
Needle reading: ° 122.5
